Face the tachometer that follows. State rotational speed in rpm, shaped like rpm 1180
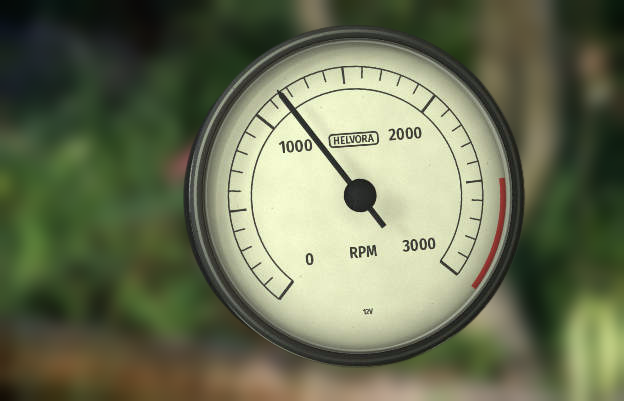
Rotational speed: rpm 1150
